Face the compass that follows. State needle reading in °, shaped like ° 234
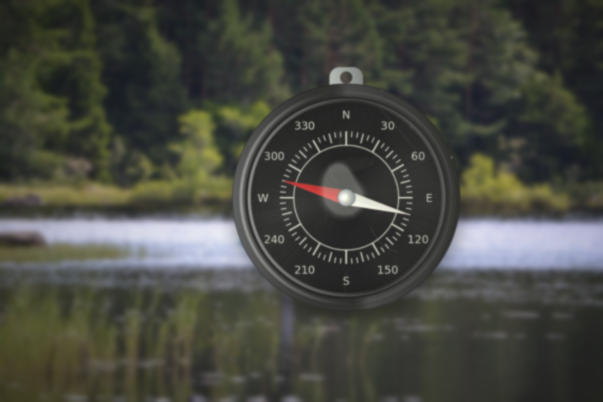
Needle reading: ° 285
